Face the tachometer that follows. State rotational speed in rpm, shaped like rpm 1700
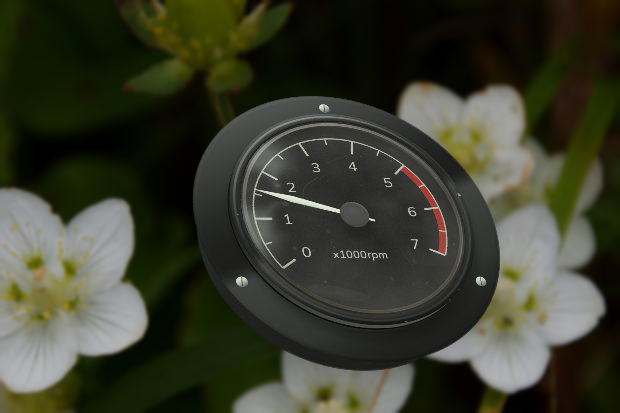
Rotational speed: rpm 1500
